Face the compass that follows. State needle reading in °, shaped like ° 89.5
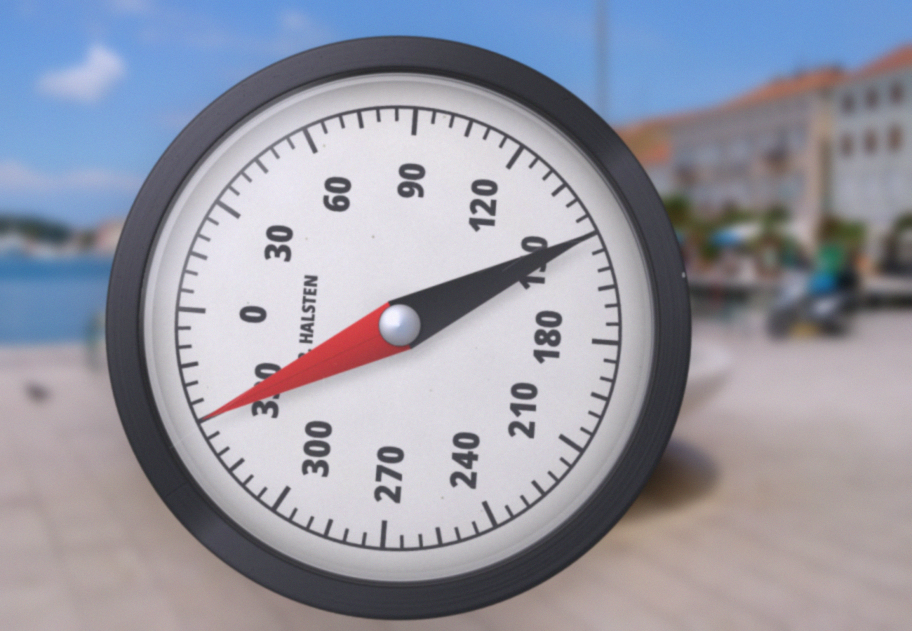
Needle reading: ° 330
